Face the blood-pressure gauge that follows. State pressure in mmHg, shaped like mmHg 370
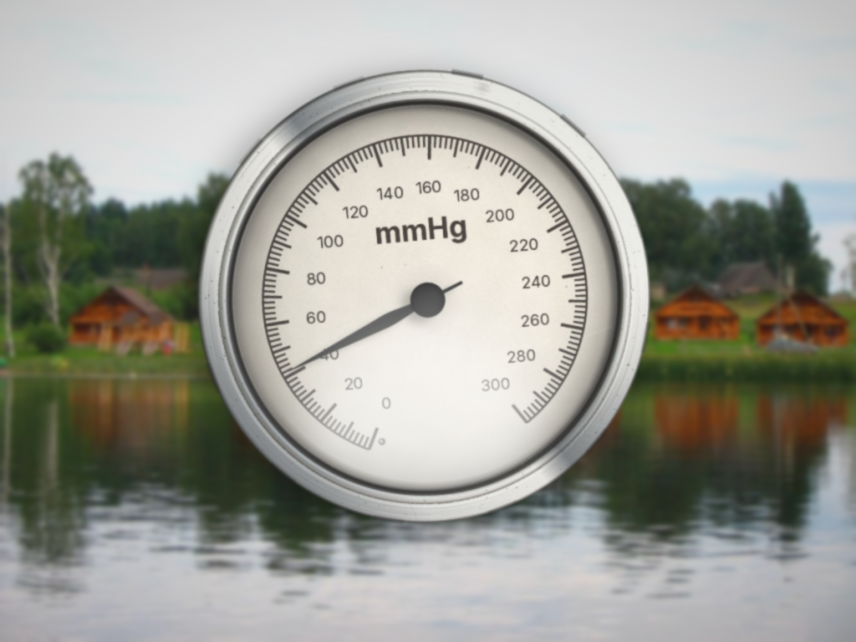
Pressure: mmHg 42
